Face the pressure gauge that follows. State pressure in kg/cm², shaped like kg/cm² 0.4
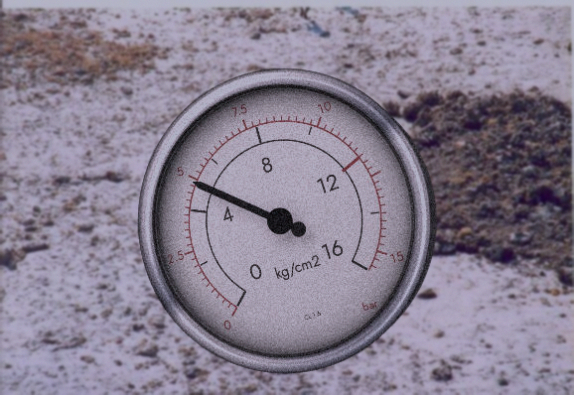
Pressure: kg/cm² 5
